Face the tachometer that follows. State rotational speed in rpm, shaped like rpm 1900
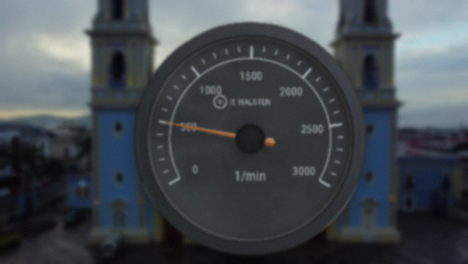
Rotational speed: rpm 500
